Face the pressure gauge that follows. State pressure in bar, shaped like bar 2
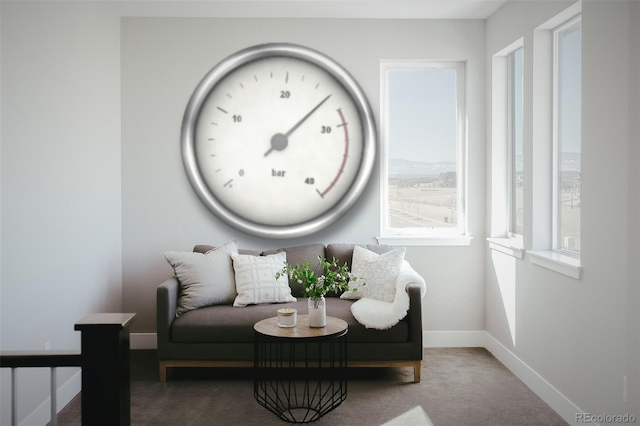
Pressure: bar 26
